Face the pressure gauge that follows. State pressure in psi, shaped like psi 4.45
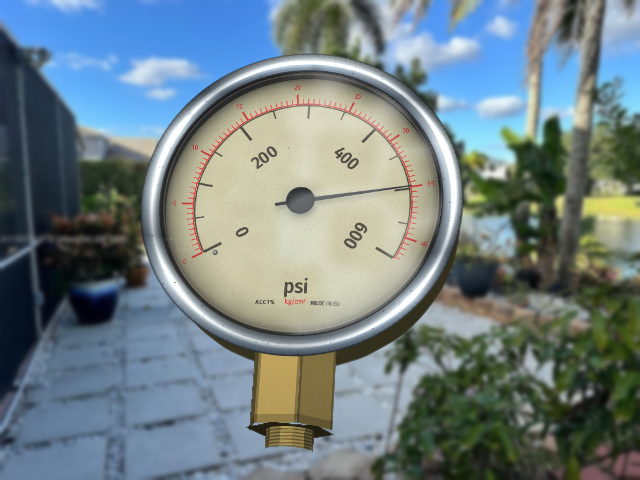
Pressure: psi 500
